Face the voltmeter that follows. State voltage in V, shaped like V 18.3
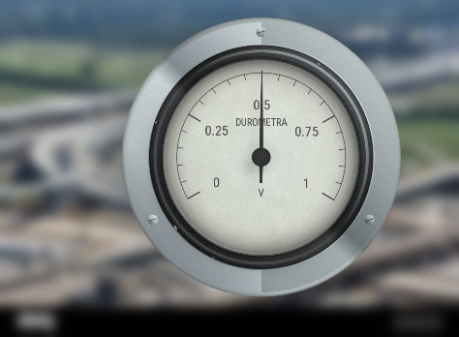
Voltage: V 0.5
